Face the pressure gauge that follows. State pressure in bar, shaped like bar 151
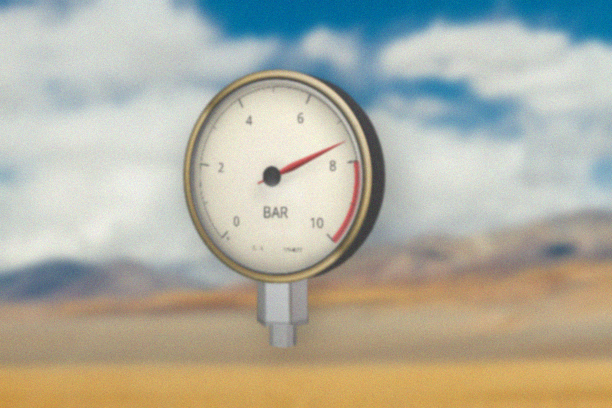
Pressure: bar 7.5
